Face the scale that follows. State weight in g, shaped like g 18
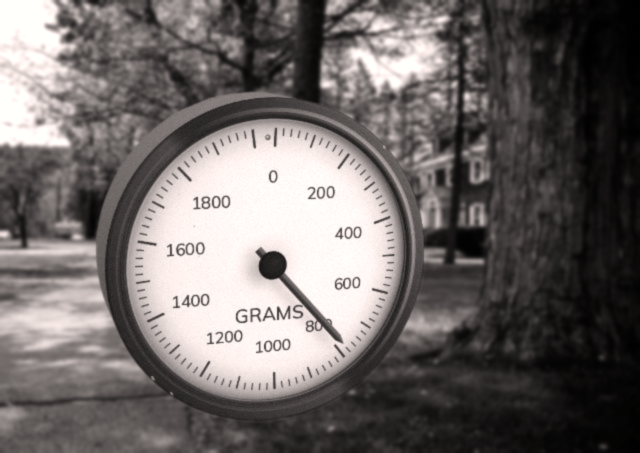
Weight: g 780
